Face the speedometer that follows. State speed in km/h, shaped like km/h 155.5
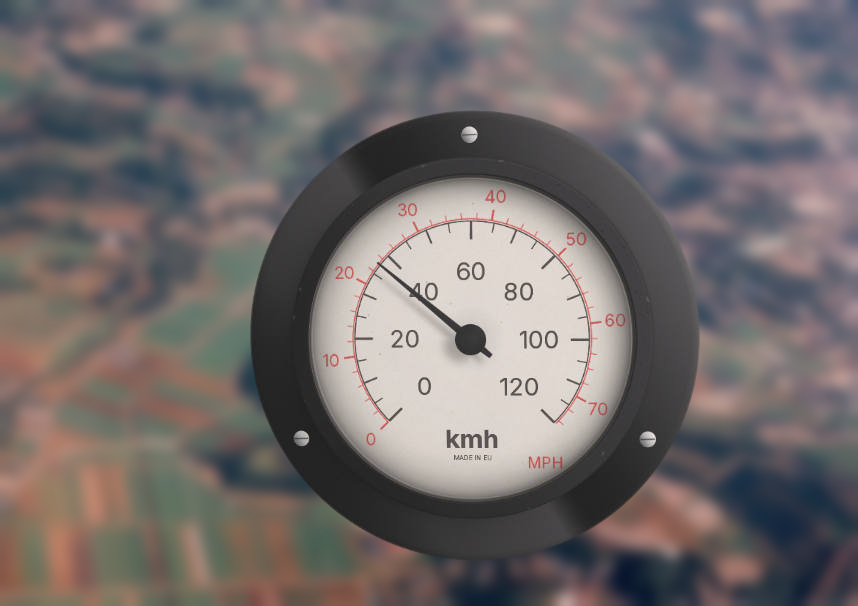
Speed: km/h 37.5
